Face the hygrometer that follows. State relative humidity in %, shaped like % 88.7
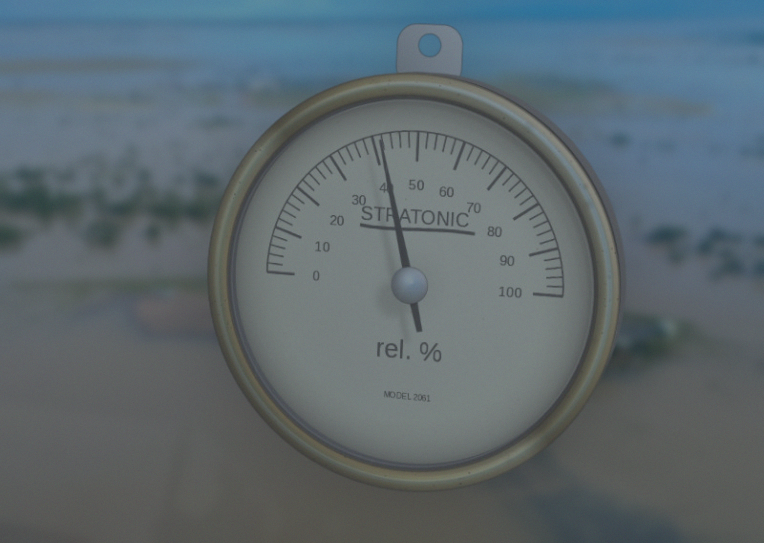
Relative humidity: % 42
